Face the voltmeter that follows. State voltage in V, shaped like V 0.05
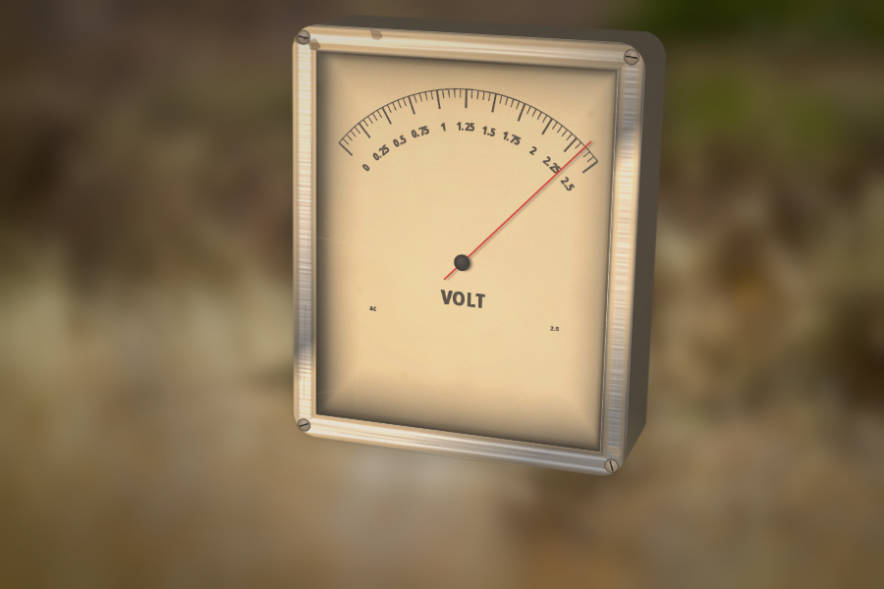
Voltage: V 2.35
